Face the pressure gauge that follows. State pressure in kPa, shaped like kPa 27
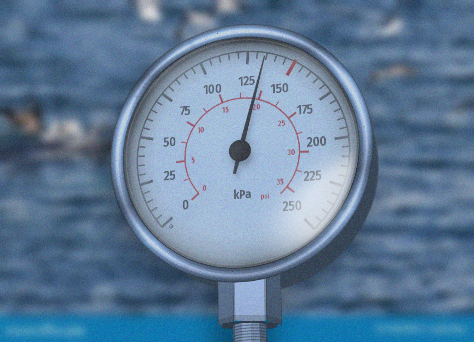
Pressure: kPa 135
